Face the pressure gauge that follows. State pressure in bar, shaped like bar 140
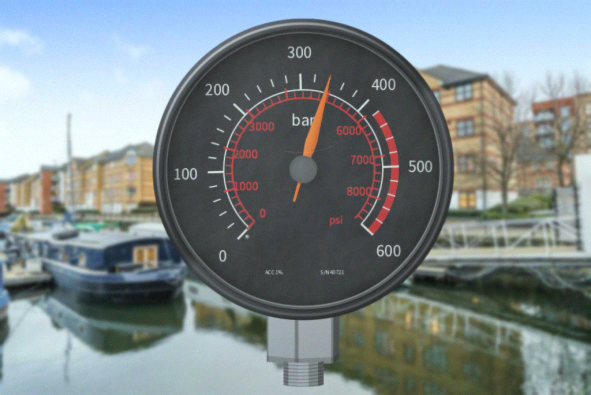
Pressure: bar 340
